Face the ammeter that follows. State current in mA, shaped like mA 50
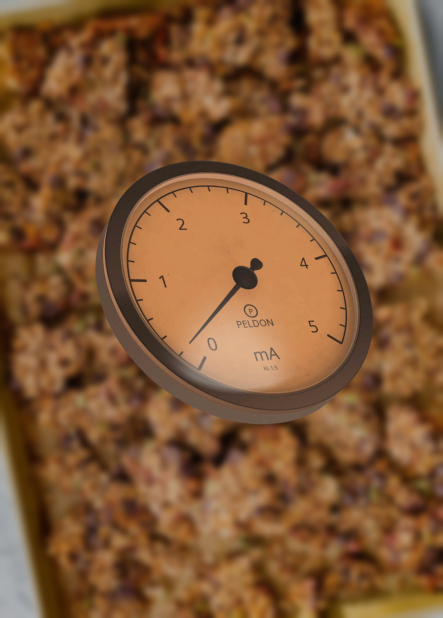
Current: mA 0.2
